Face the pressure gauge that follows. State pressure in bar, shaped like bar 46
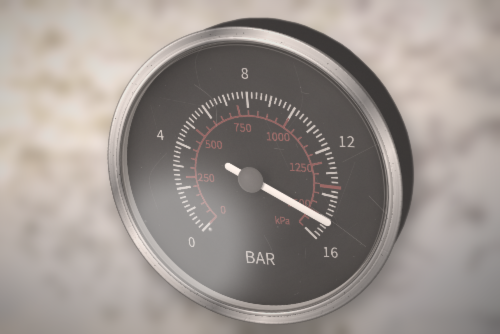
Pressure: bar 15
